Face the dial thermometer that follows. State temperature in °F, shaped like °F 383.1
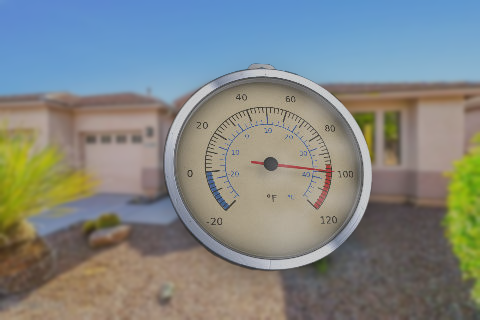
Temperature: °F 100
